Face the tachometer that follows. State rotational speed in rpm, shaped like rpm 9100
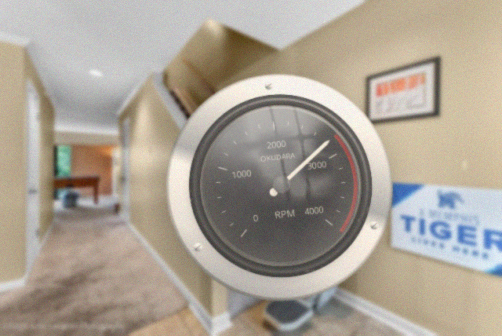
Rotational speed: rpm 2800
